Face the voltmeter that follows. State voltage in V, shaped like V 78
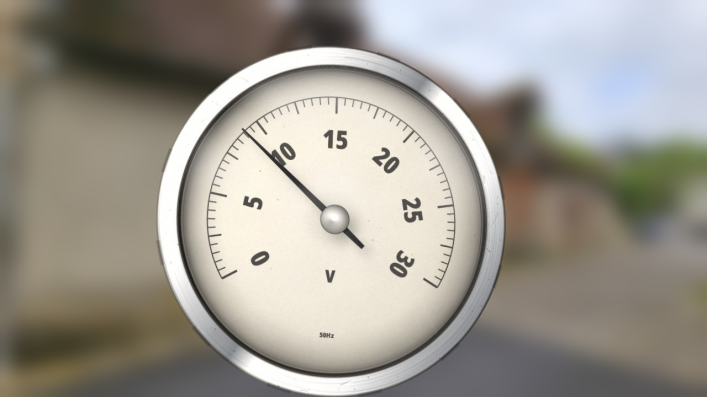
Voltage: V 9
